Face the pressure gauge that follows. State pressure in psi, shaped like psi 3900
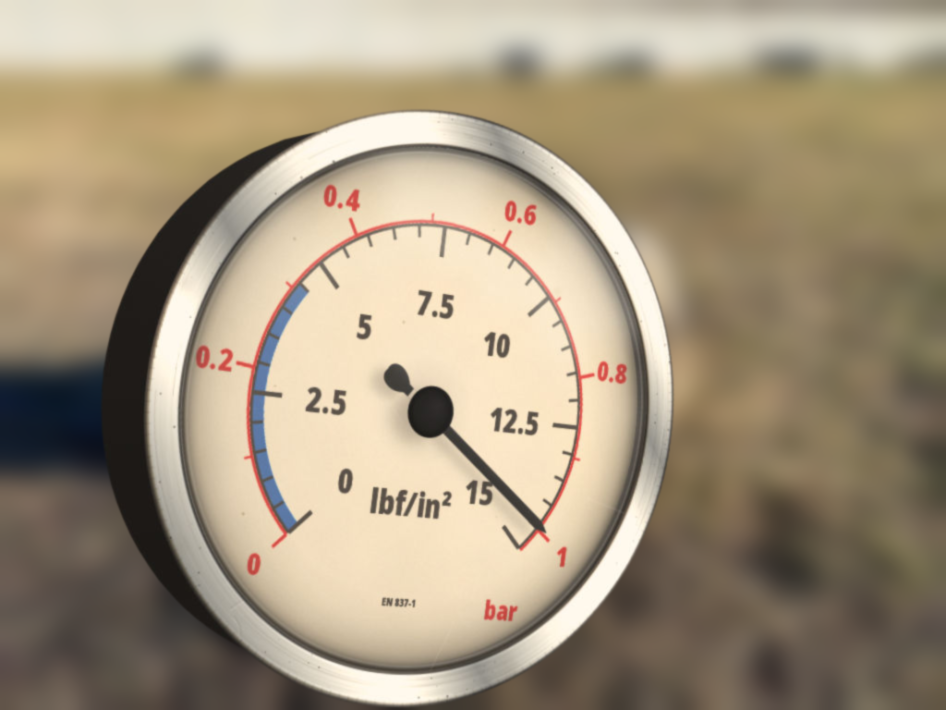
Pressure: psi 14.5
